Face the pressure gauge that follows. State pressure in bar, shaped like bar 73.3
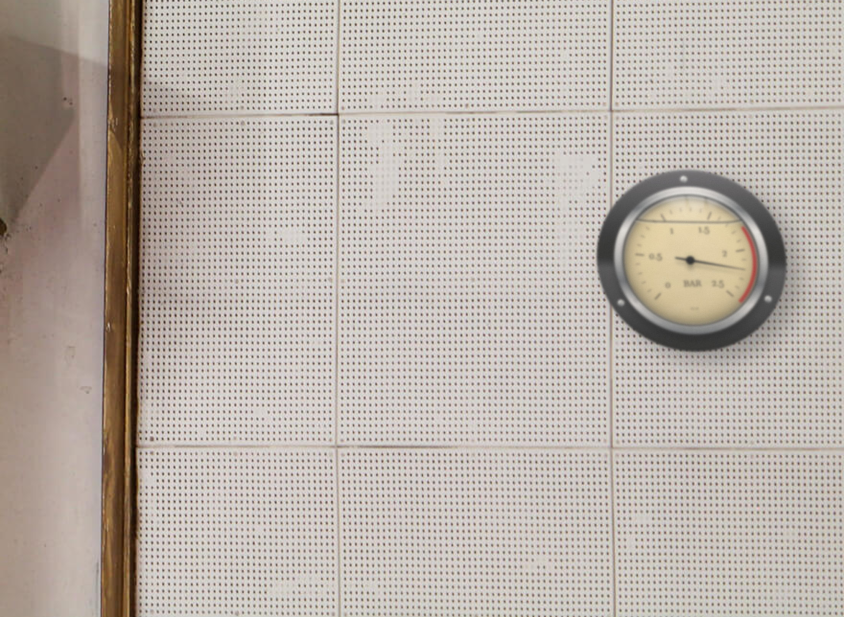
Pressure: bar 2.2
